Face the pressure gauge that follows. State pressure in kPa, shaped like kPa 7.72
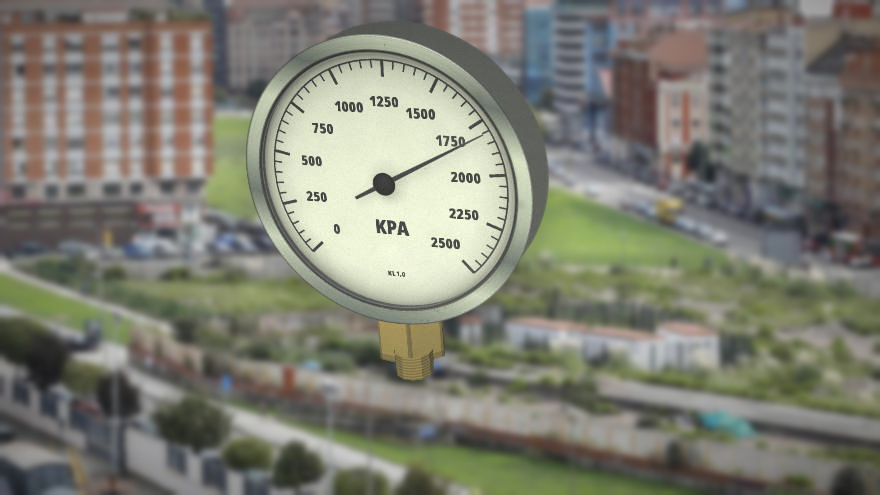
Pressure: kPa 1800
